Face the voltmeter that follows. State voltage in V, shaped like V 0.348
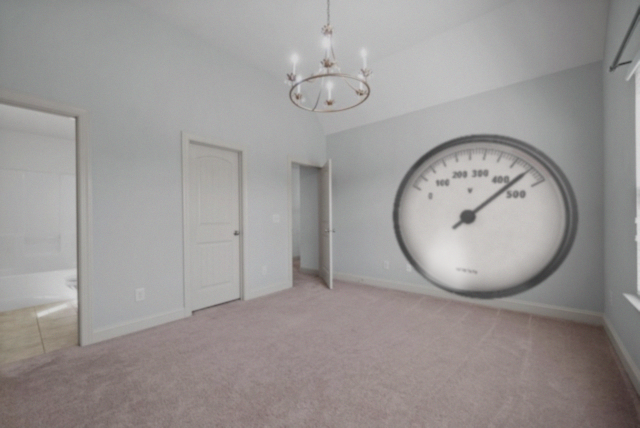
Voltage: V 450
